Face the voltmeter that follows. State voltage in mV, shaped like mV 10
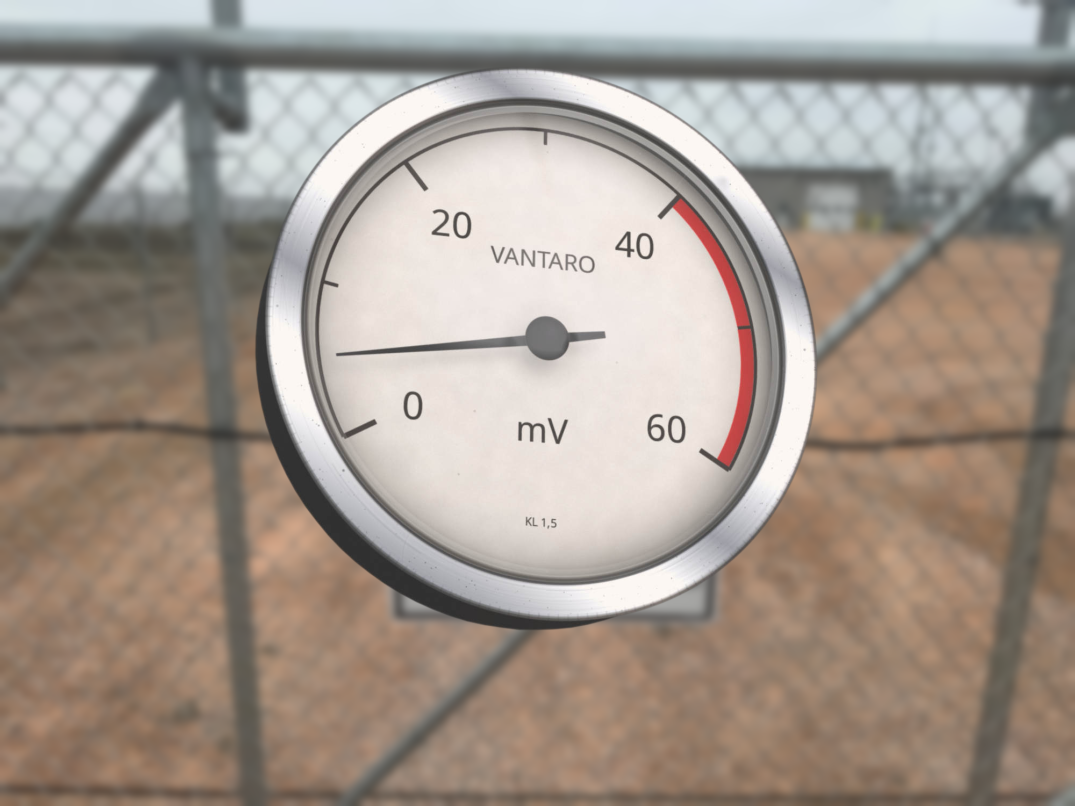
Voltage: mV 5
